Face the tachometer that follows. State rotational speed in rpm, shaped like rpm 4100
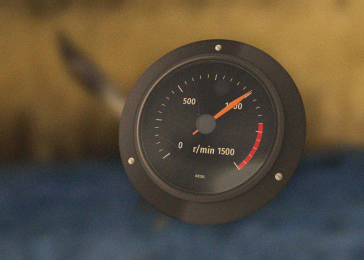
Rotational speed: rpm 1000
